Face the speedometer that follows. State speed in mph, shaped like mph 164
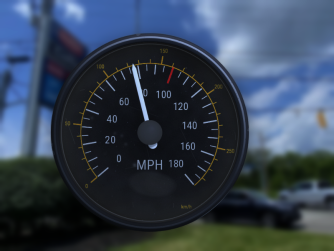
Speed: mph 77.5
